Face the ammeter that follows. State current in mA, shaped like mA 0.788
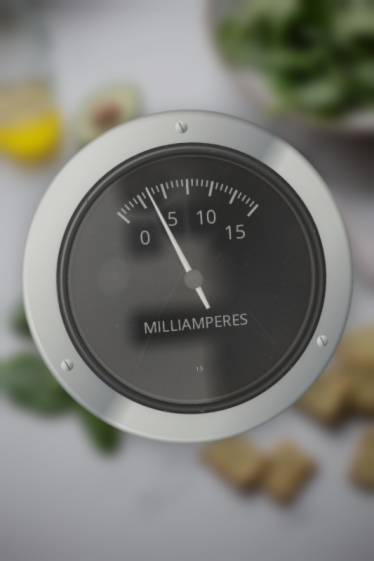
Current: mA 3.5
